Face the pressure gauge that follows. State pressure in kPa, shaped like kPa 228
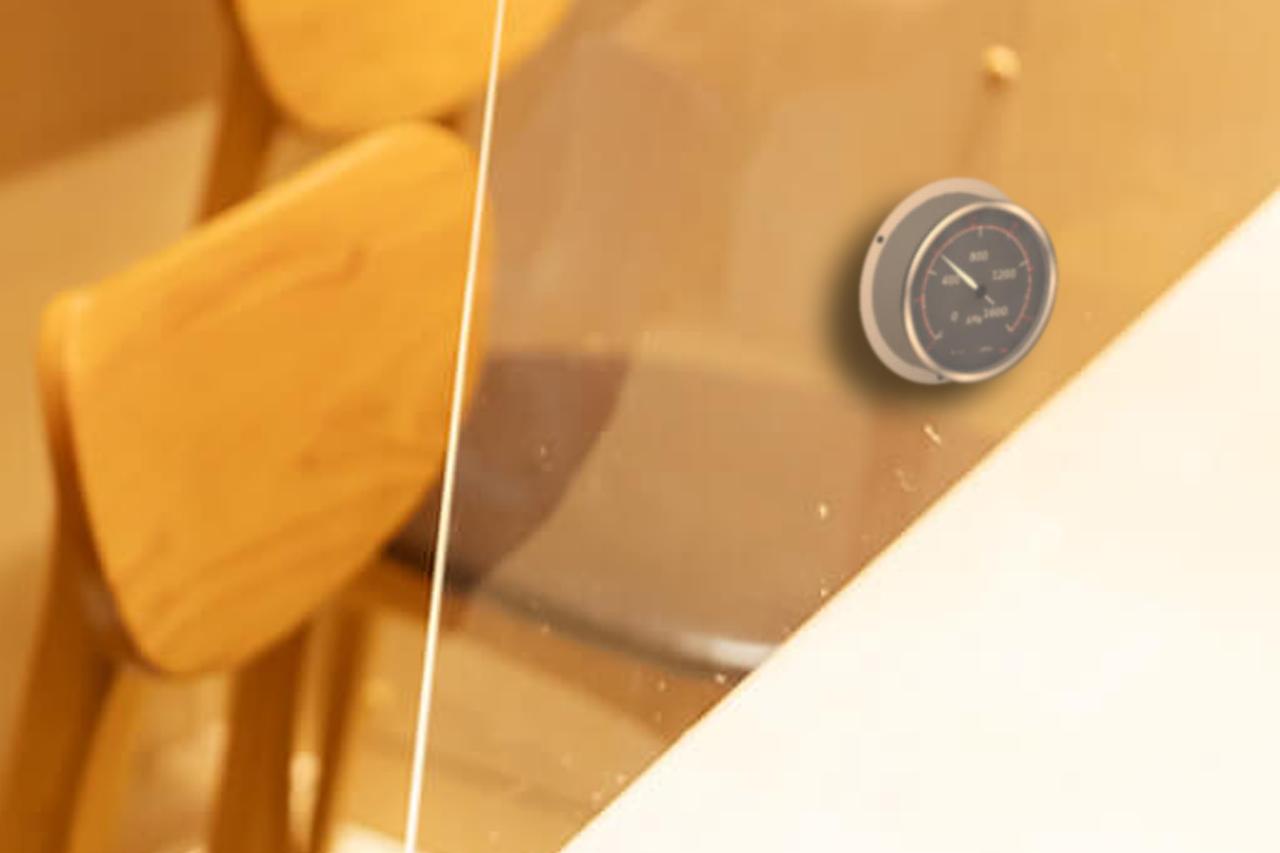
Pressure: kPa 500
